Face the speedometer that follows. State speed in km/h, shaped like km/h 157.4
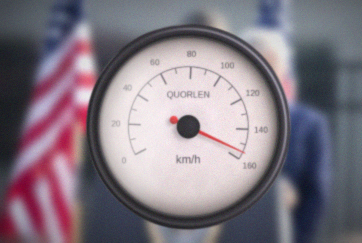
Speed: km/h 155
